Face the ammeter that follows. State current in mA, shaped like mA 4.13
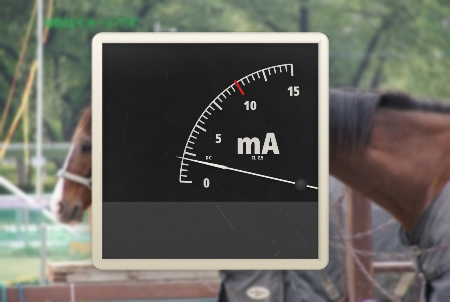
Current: mA 2
